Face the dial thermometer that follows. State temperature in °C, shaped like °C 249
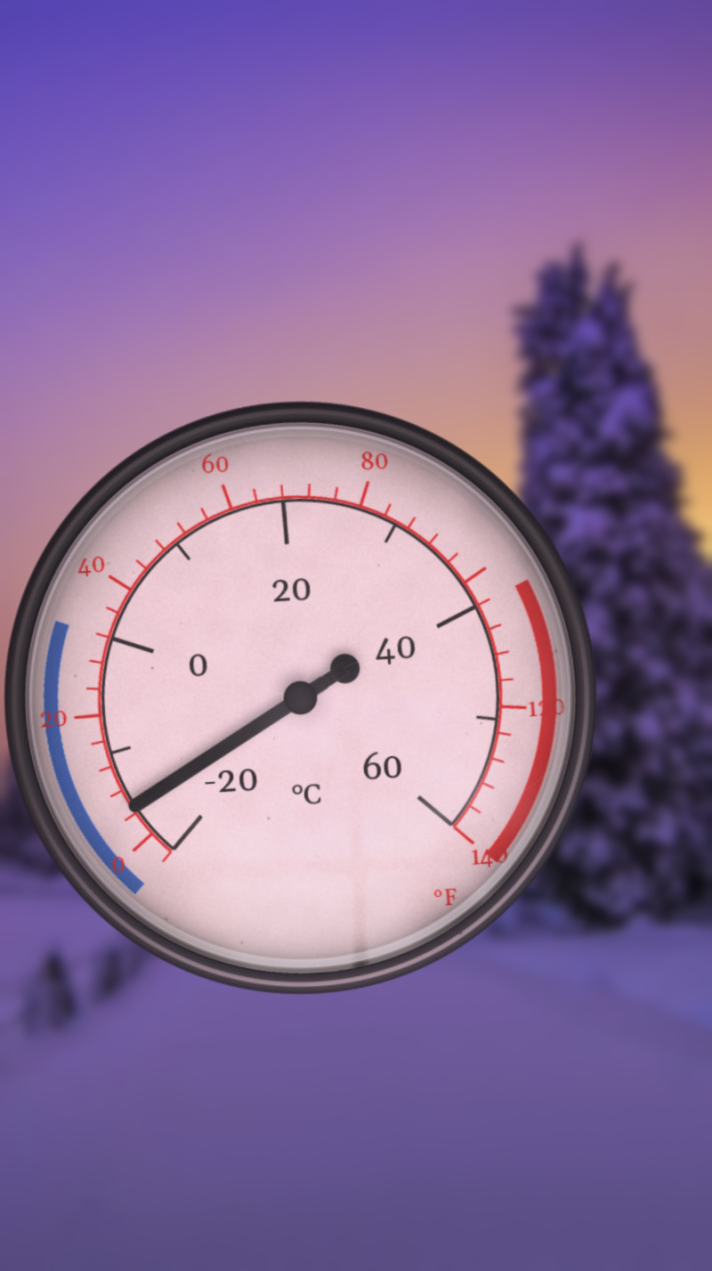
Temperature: °C -15
